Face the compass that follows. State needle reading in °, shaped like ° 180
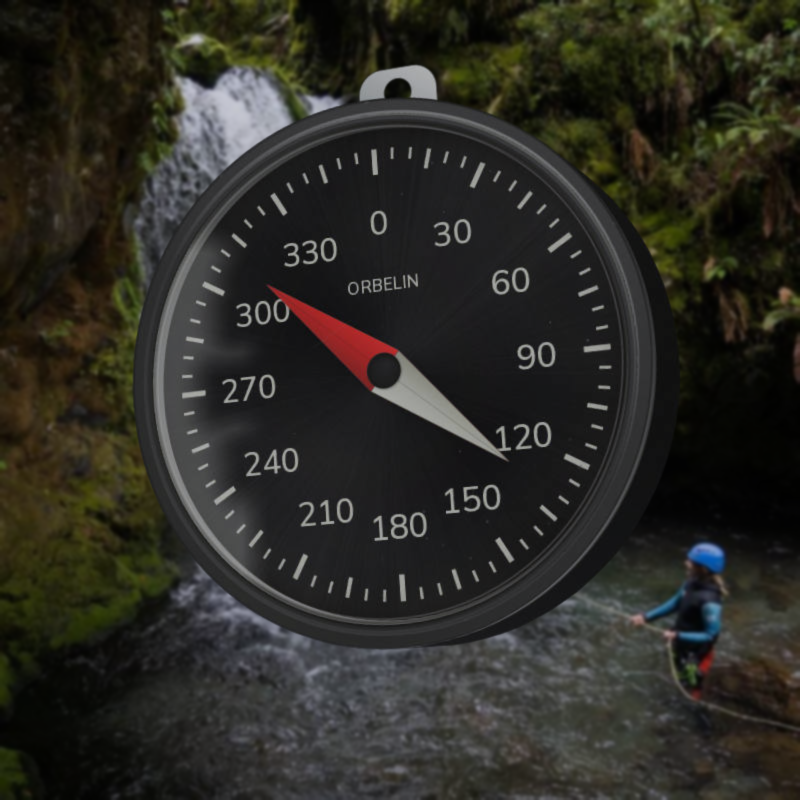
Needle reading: ° 310
